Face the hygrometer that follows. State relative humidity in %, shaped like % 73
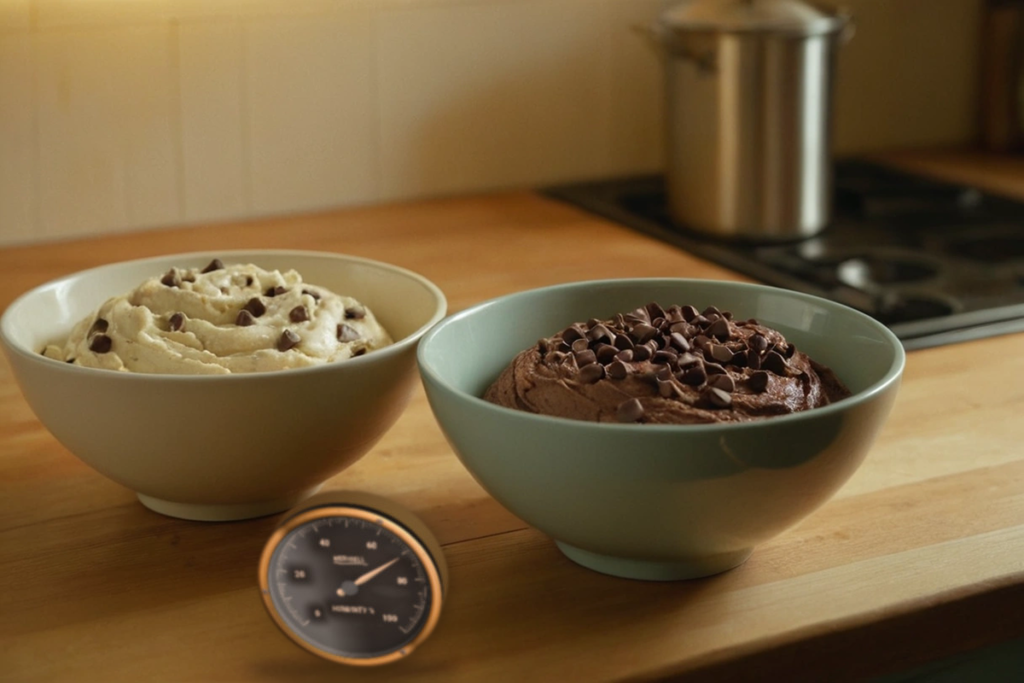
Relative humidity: % 70
